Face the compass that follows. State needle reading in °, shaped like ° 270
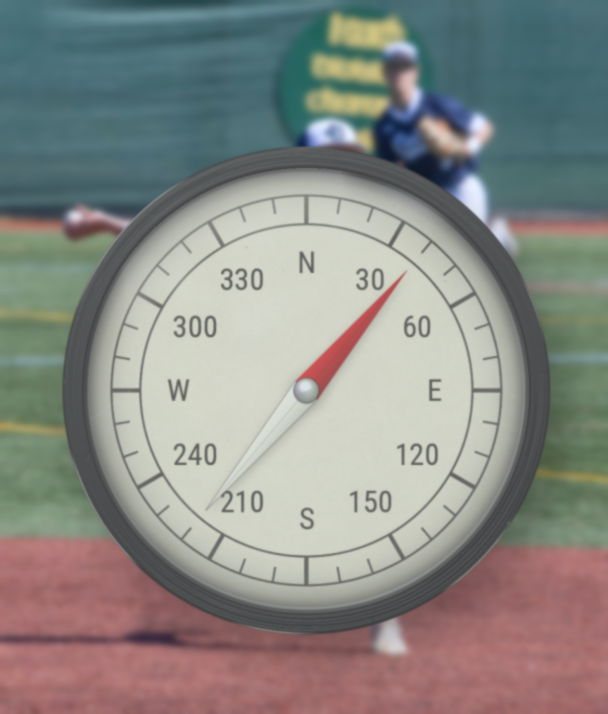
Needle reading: ° 40
